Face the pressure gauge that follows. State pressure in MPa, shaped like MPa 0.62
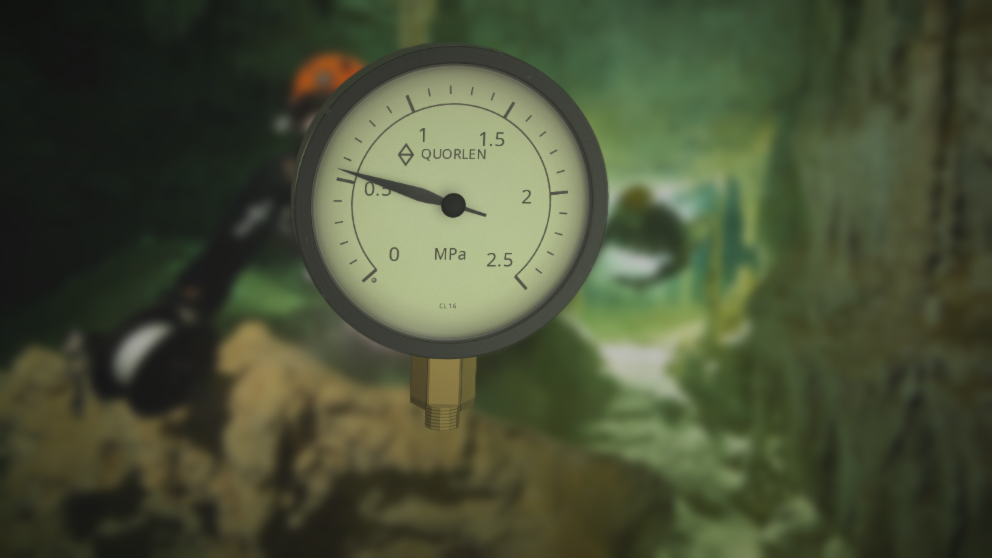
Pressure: MPa 0.55
